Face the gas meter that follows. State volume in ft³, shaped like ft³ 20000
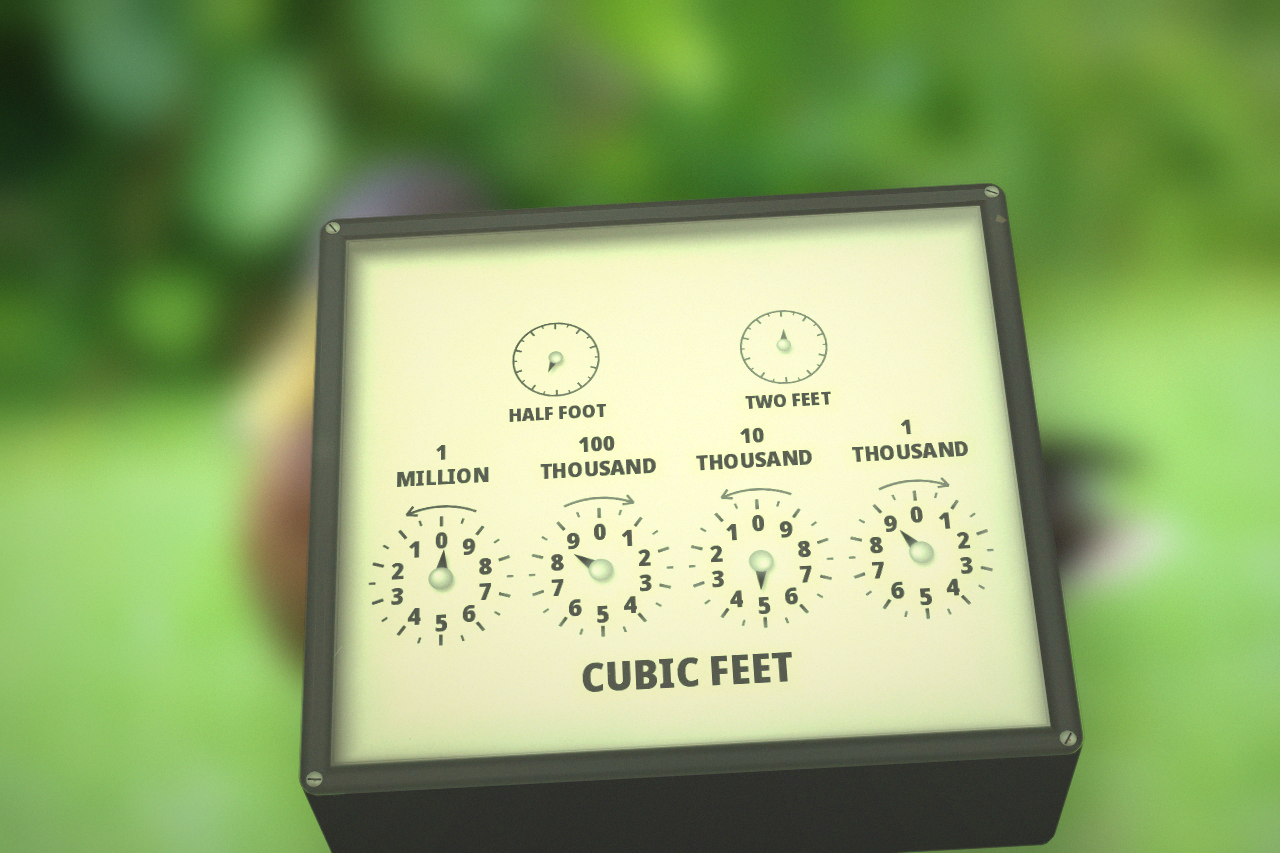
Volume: ft³ 984900
